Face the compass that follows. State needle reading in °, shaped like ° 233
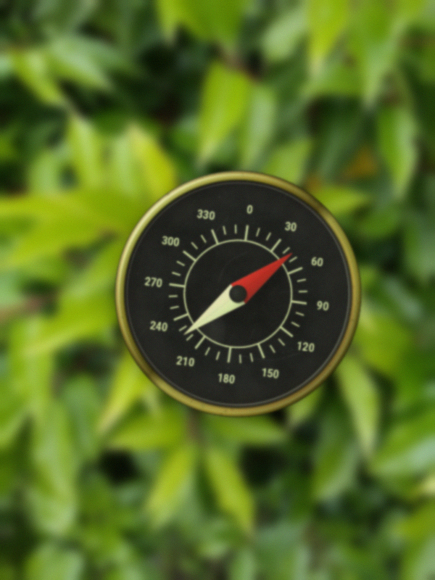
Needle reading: ° 45
